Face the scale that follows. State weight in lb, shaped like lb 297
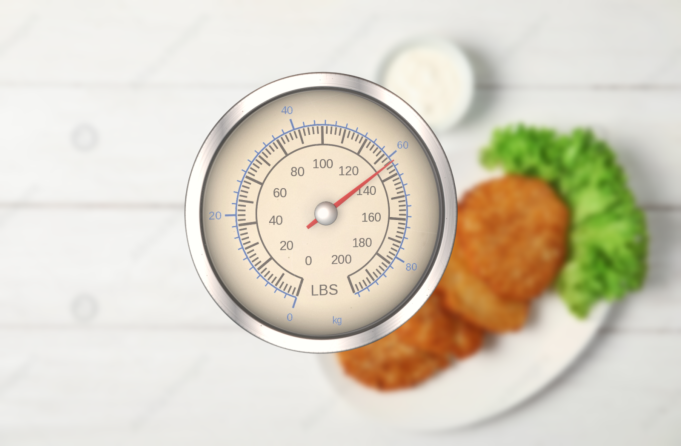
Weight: lb 134
